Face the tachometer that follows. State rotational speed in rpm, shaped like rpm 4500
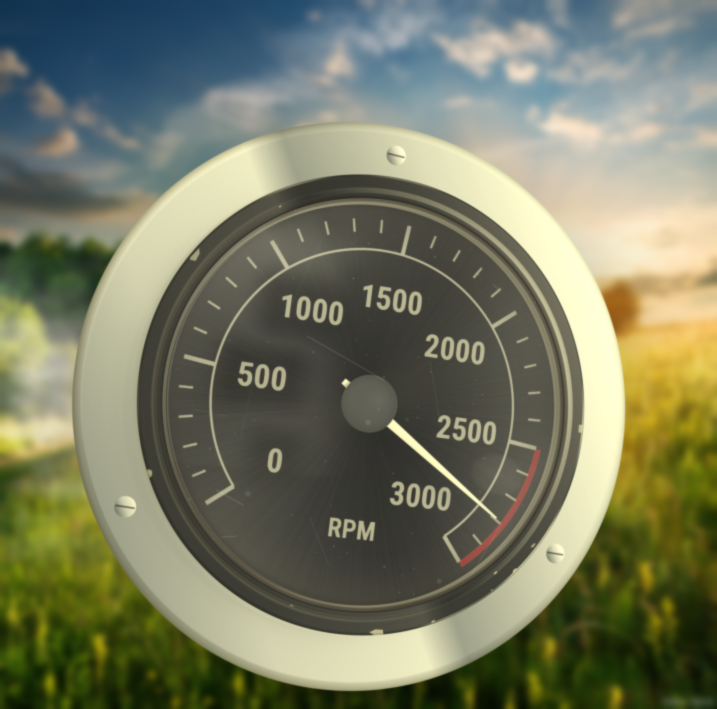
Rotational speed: rpm 2800
